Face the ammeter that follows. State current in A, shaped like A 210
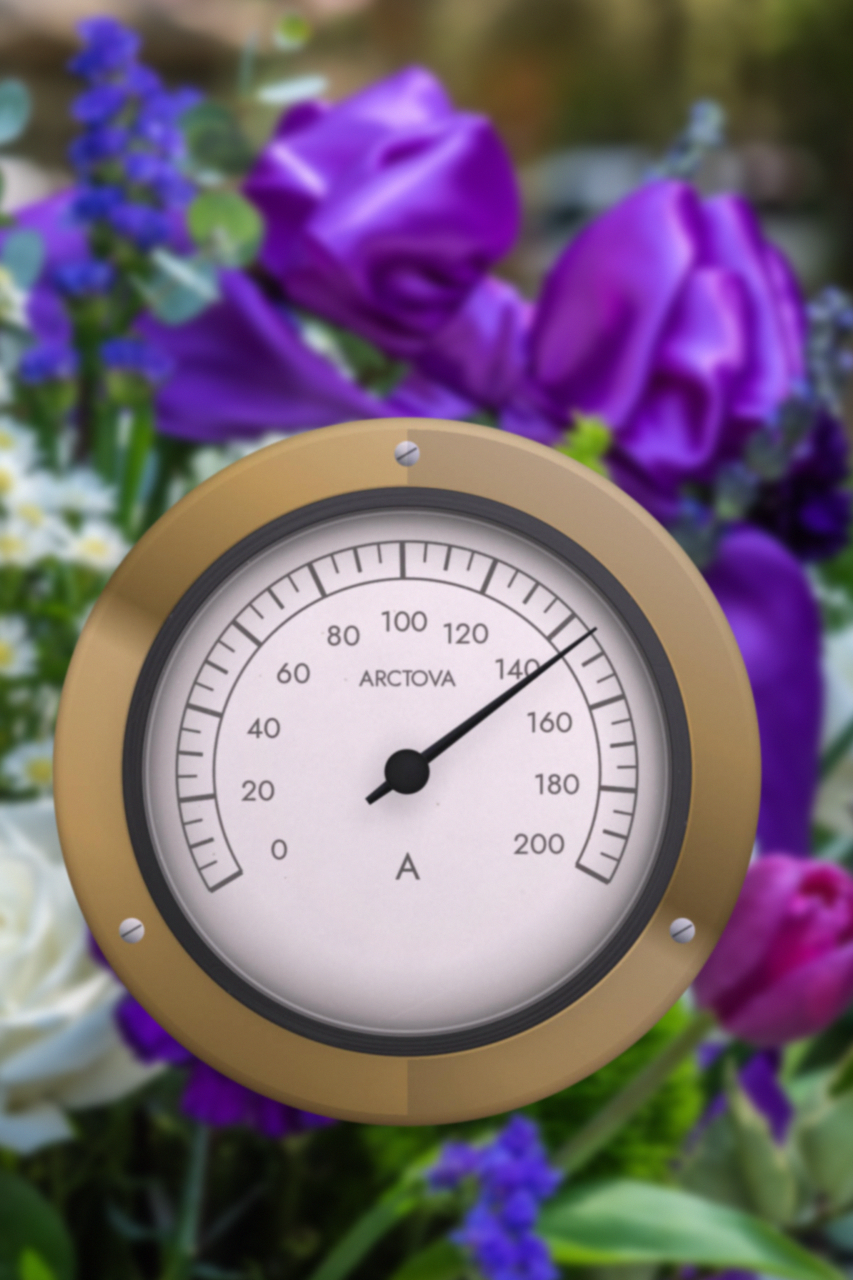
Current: A 145
